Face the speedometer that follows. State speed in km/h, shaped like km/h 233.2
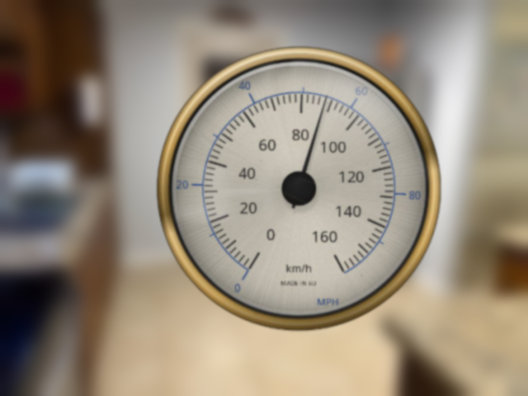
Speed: km/h 88
